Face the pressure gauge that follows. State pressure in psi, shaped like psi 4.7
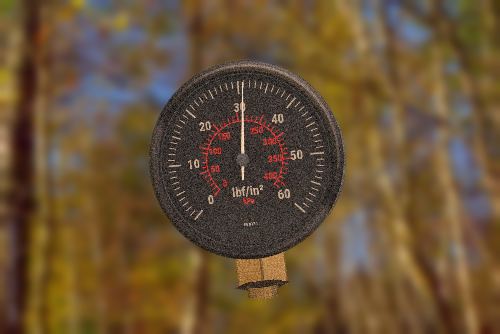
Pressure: psi 31
